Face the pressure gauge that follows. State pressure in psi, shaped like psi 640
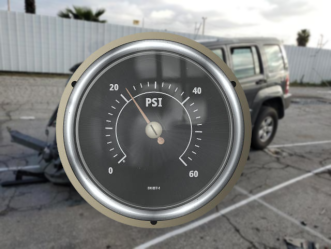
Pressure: psi 22
